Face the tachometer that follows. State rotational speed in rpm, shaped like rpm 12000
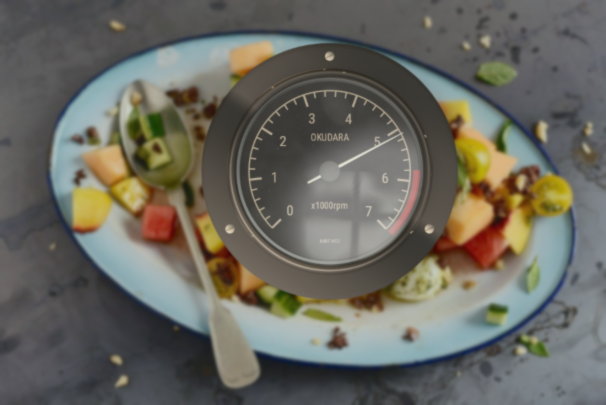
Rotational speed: rpm 5100
